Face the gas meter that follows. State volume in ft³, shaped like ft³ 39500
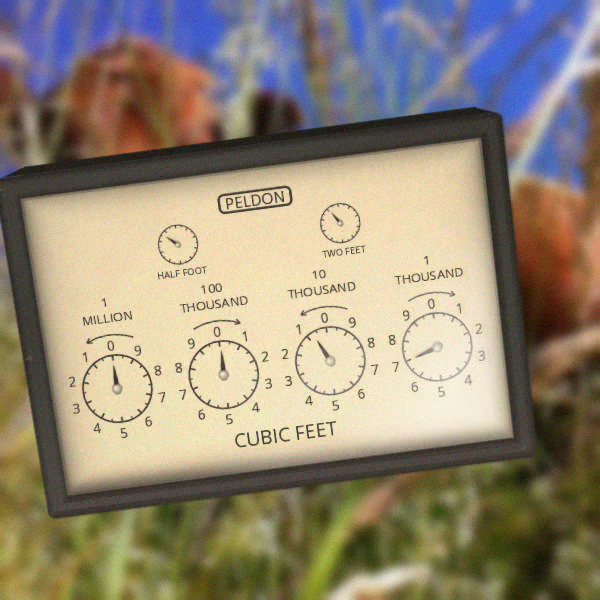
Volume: ft³ 700
